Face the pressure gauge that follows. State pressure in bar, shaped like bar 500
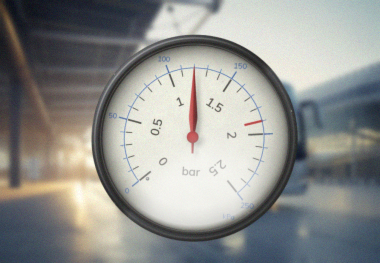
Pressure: bar 1.2
